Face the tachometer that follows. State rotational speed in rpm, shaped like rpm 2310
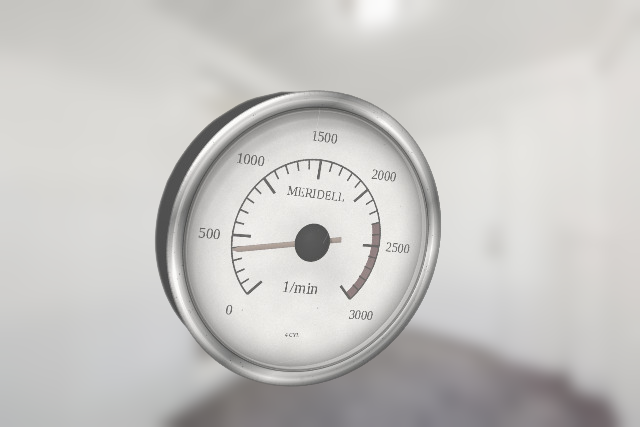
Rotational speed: rpm 400
